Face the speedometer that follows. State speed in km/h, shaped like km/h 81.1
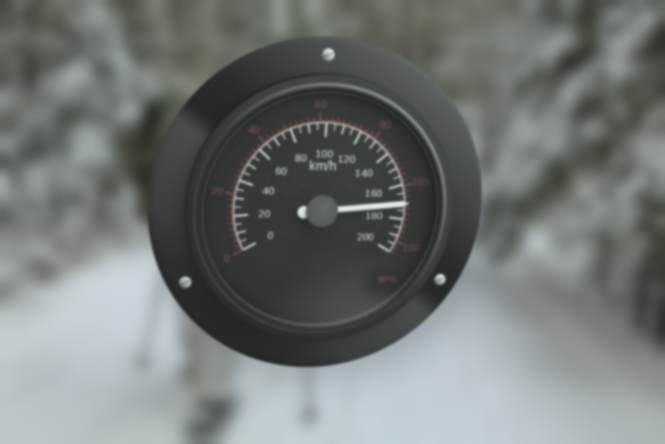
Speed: km/h 170
